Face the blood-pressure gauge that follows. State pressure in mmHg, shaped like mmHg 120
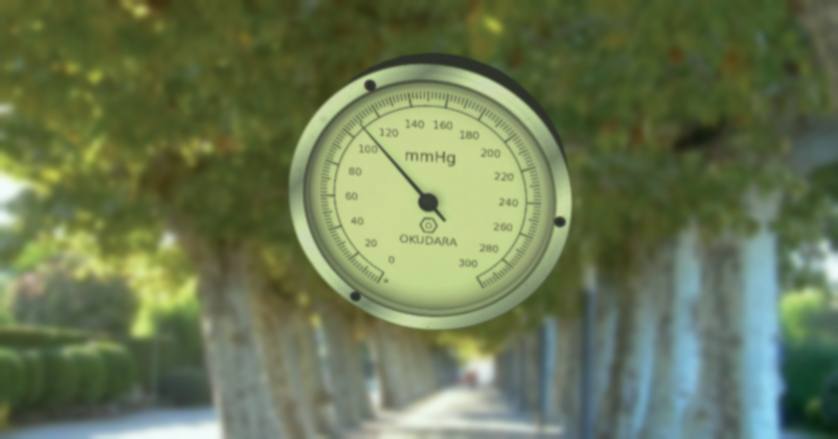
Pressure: mmHg 110
